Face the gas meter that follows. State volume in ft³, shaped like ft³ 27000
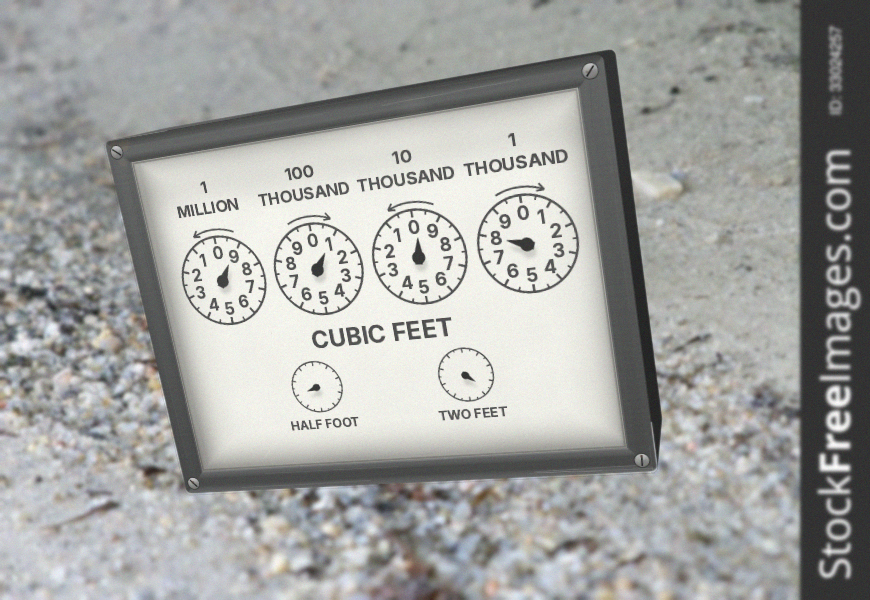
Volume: ft³ 909800
